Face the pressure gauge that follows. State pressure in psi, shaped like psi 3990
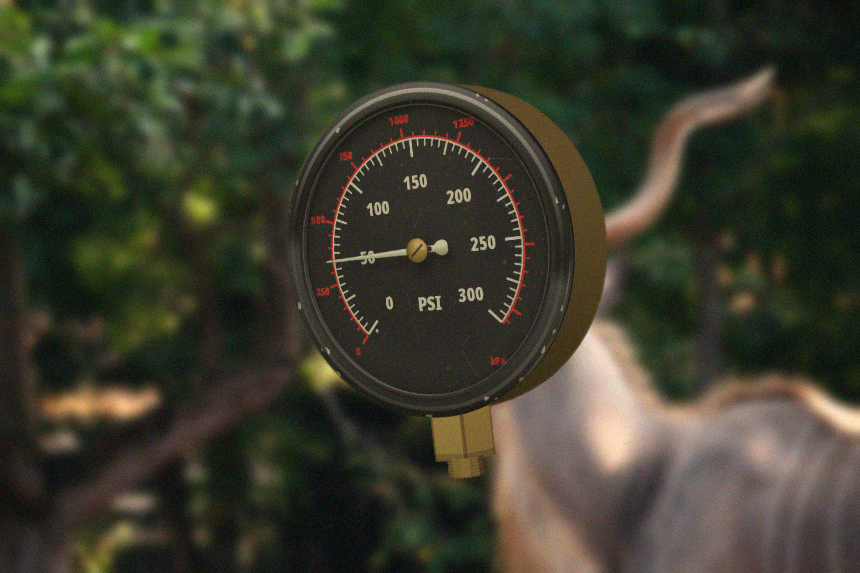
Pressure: psi 50
